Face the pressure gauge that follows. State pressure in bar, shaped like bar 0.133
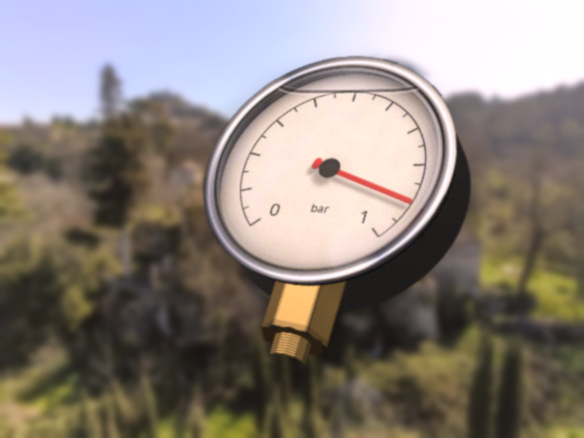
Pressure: bar 0.9
